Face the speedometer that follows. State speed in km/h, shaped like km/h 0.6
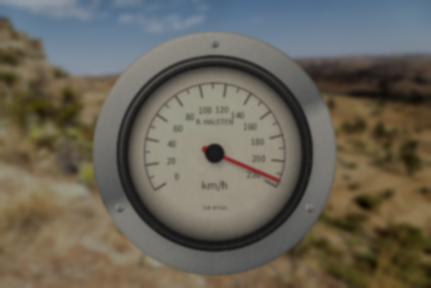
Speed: km/h 215
